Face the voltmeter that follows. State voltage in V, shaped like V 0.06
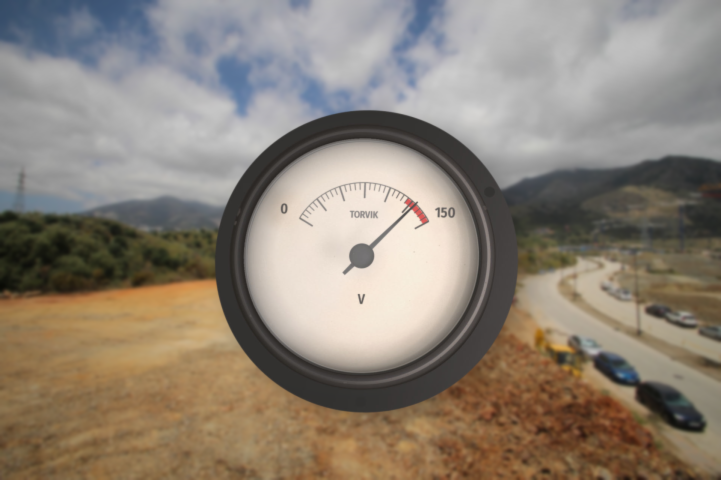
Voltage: V 130
